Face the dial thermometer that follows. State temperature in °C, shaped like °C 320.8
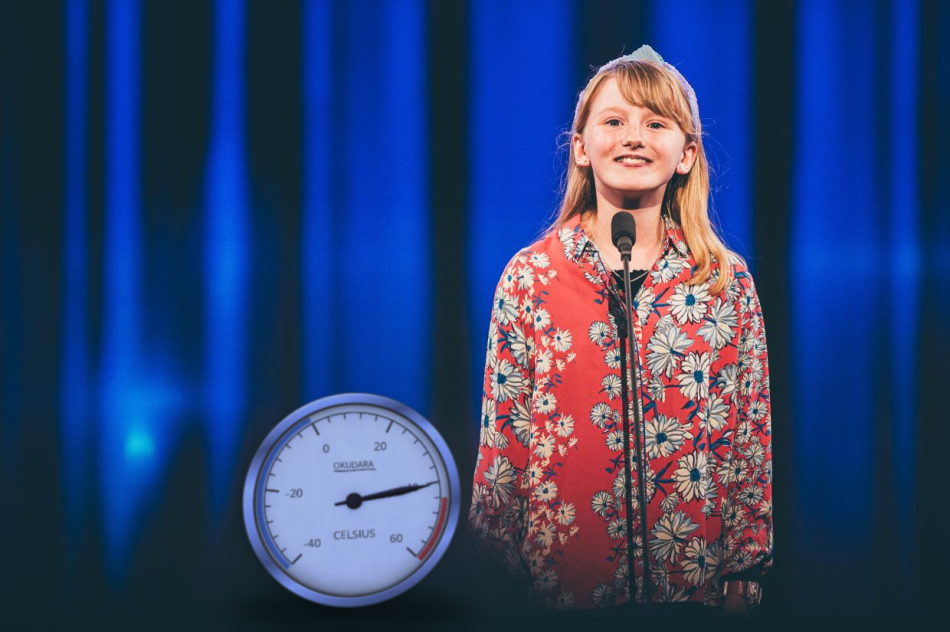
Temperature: °C 40
